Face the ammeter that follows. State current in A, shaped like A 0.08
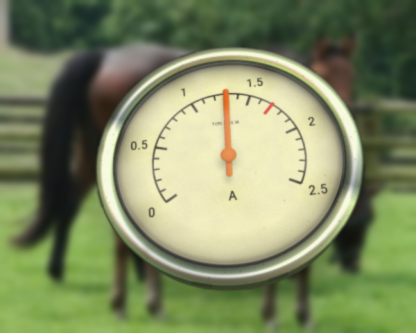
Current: A 1.3
